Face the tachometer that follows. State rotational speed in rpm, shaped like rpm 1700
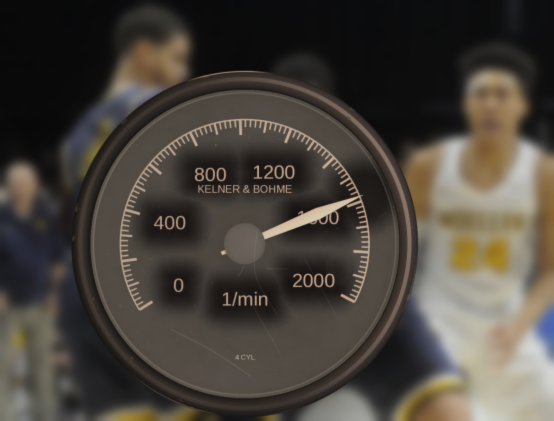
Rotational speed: rpm 1580
